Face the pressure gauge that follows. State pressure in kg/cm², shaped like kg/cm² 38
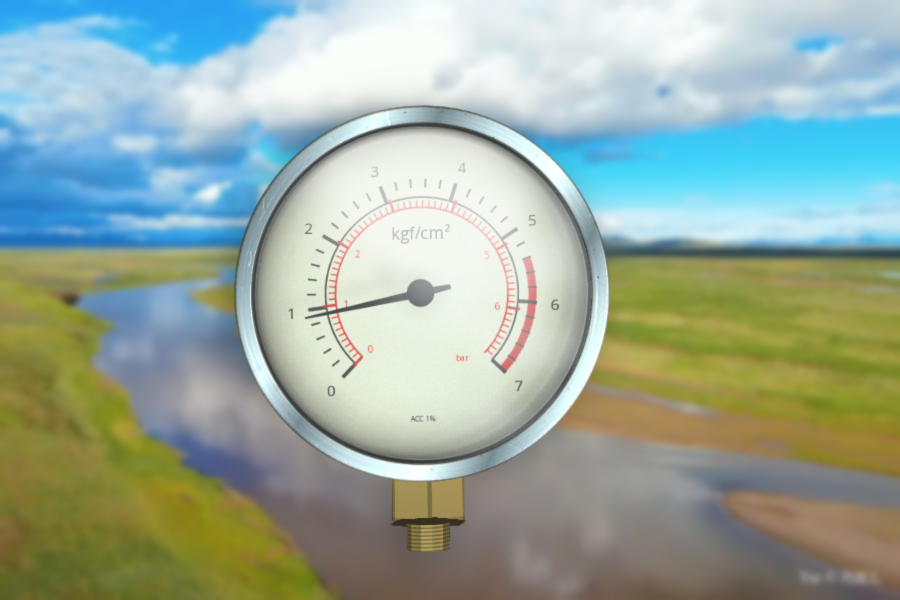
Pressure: kg/cm² 0.9
